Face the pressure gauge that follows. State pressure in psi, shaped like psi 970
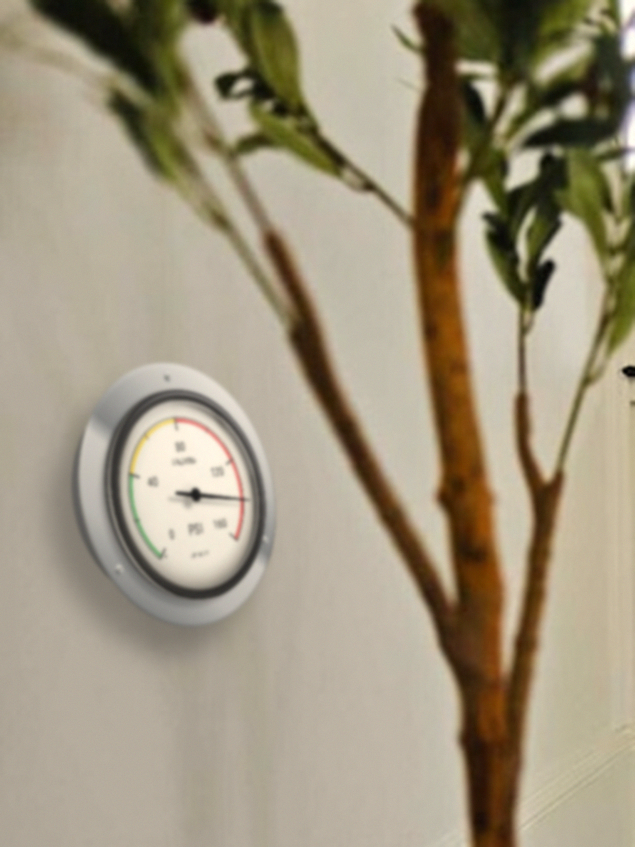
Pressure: psi 140
